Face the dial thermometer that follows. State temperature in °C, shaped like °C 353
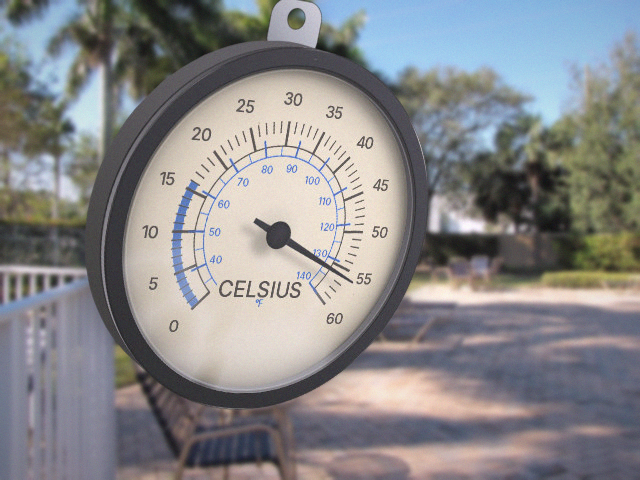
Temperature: °C 56
